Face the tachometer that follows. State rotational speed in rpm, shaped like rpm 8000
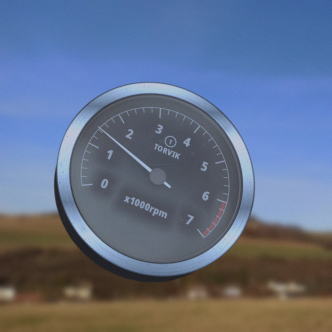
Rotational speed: rpm 1400
